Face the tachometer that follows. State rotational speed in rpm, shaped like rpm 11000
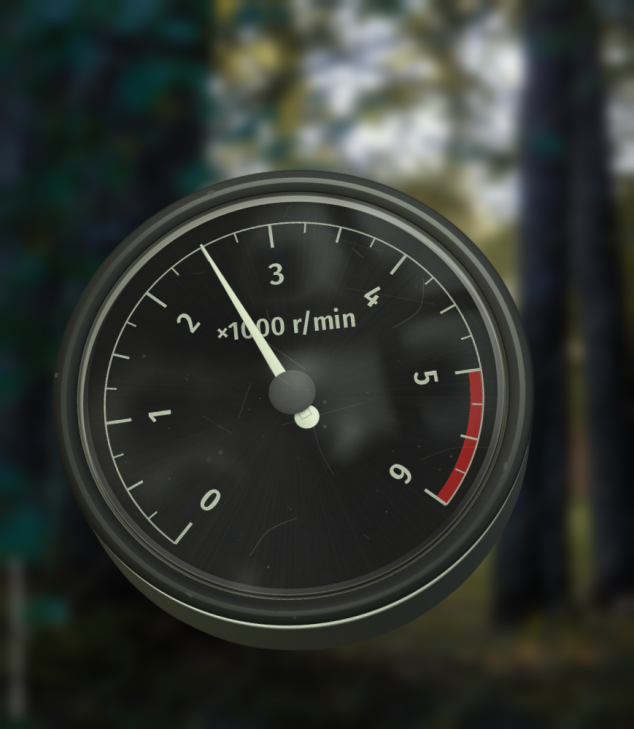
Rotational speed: rpm 2500
